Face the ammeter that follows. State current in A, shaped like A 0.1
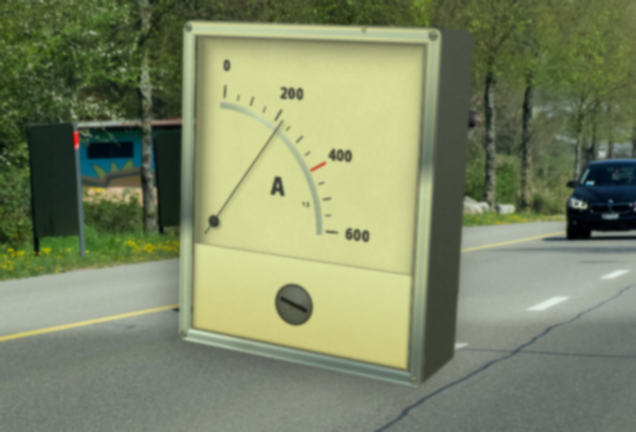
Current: A 225
